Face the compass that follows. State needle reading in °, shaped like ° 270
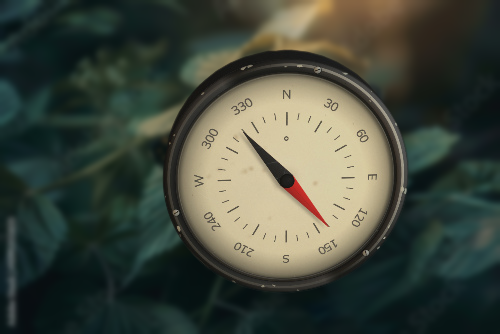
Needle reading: ° 140
